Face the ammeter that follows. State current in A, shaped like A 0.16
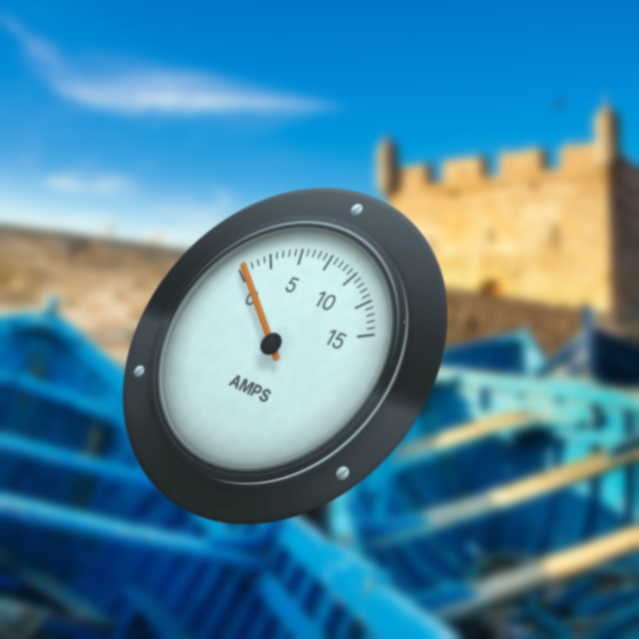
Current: A 0.5
